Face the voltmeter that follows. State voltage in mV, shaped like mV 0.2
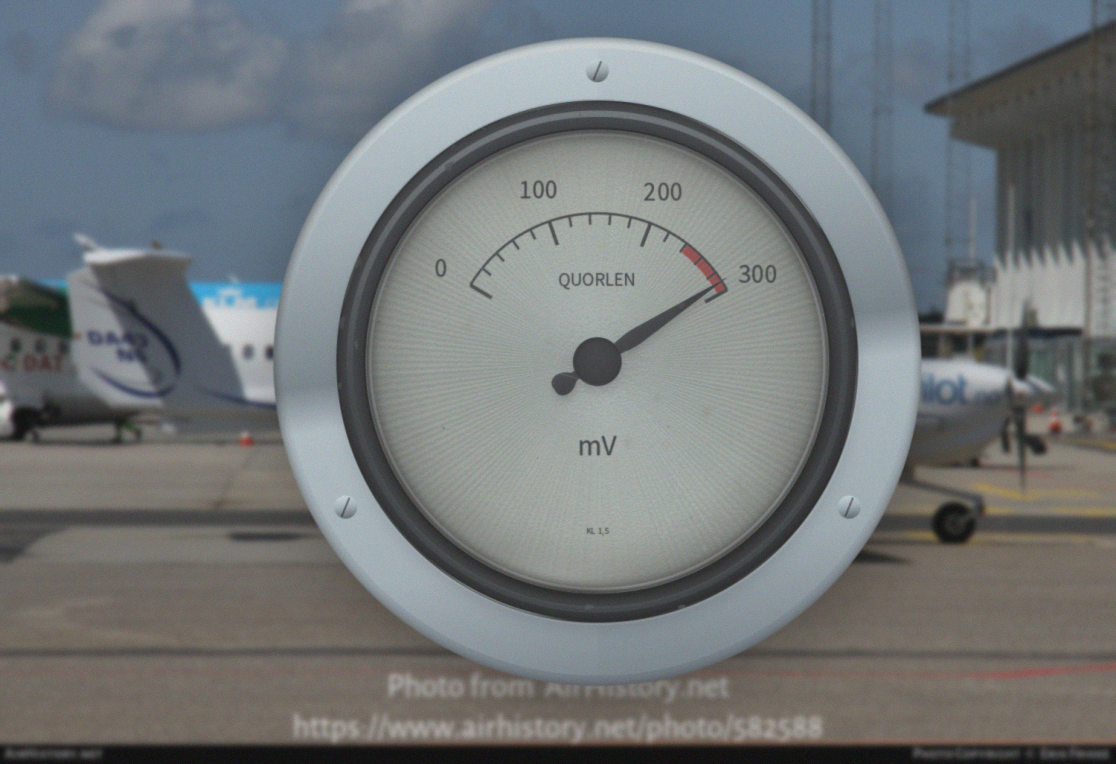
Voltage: mV 290
